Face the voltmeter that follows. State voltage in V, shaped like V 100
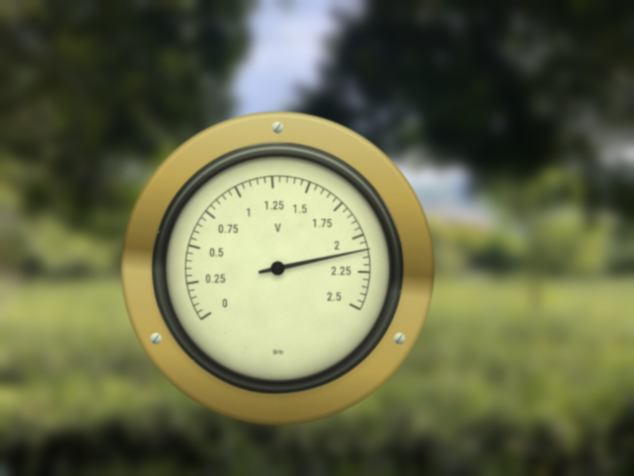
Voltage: V 2.1
